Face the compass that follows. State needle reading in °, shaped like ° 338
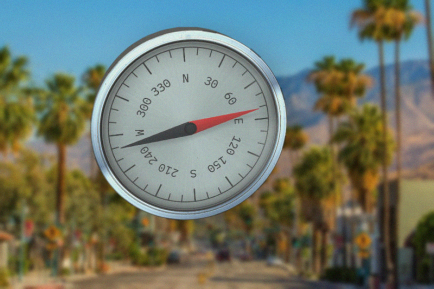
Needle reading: ° 80
